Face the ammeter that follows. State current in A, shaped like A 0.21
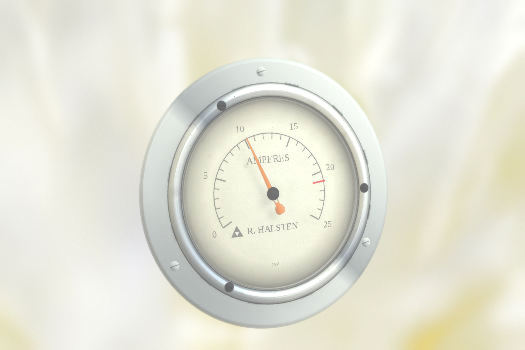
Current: A 10
